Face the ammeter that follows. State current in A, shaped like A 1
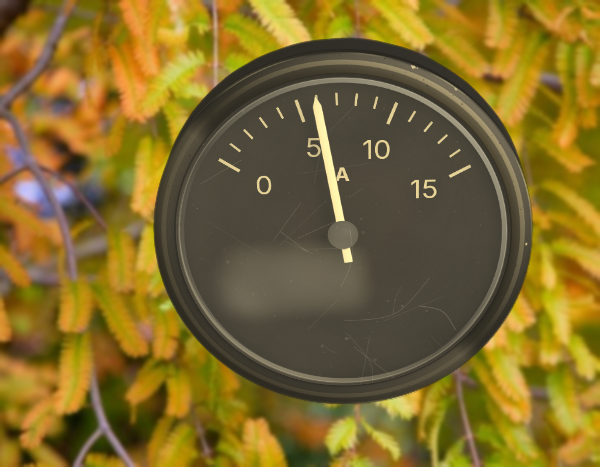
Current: A 6
